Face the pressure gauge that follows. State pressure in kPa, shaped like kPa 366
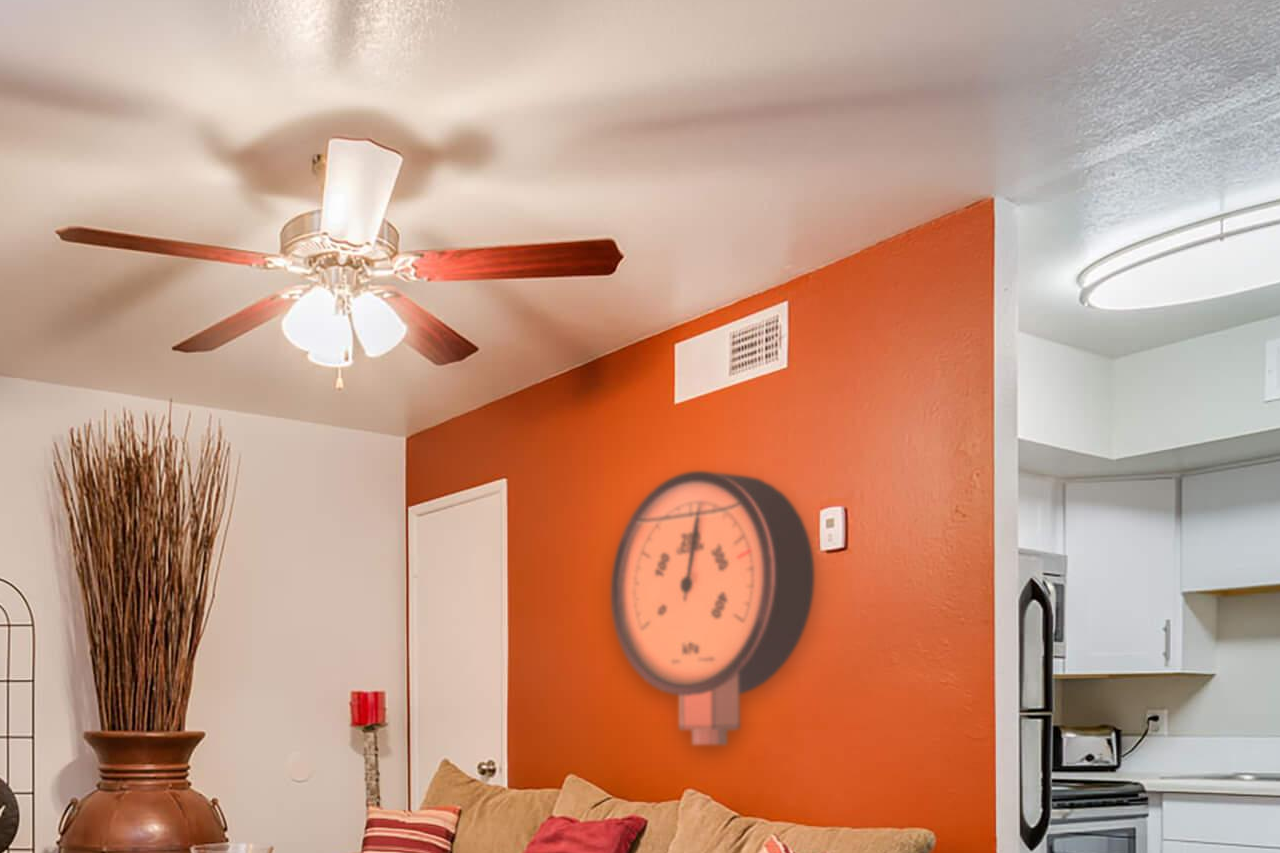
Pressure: kPa 220
